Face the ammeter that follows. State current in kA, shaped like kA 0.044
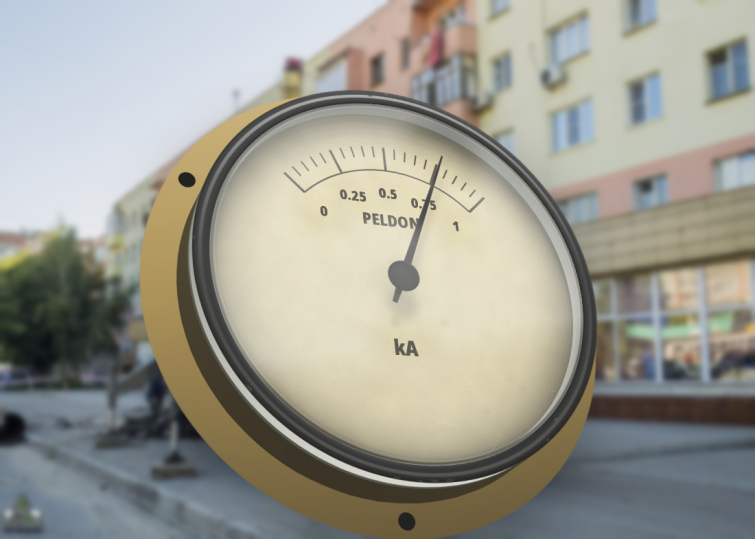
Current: kA 0.75
